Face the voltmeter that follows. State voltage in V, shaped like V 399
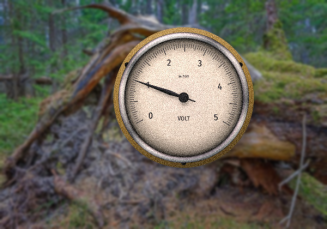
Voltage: V 1
